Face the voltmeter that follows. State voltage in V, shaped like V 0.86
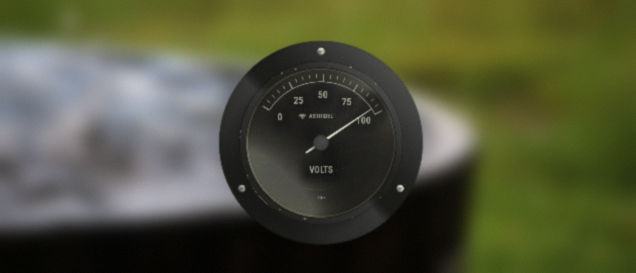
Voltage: V 95
